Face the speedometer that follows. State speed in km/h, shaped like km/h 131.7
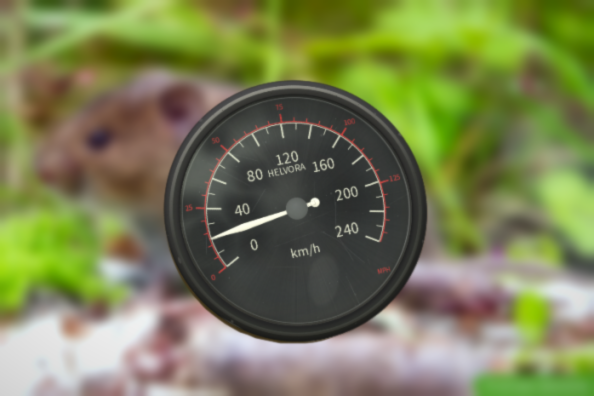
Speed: km/h 20
